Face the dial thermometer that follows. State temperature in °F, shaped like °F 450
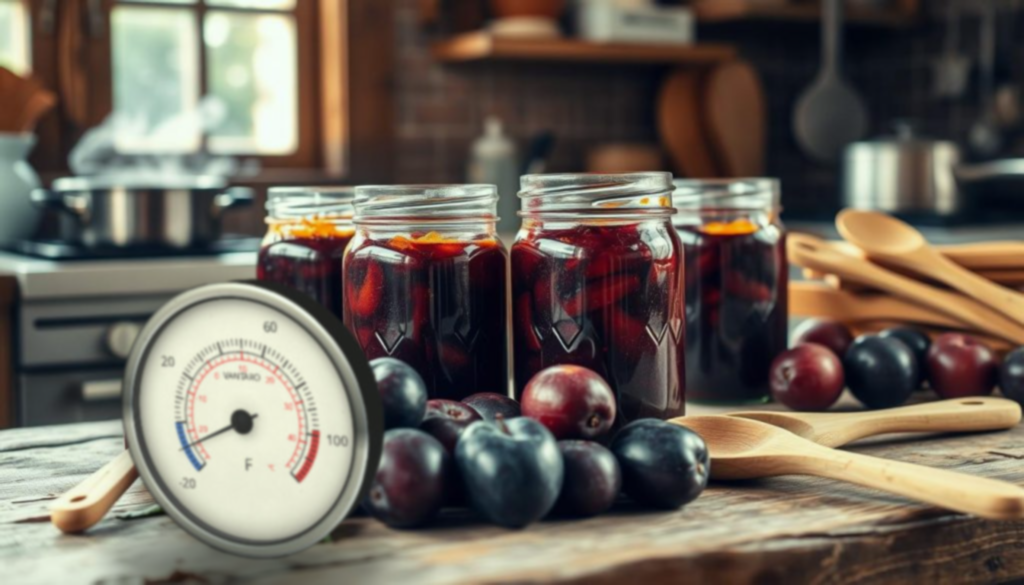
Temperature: °F -10
